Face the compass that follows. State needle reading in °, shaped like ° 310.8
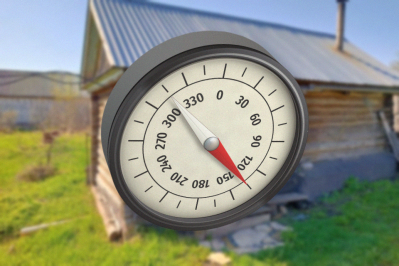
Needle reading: ° 135
